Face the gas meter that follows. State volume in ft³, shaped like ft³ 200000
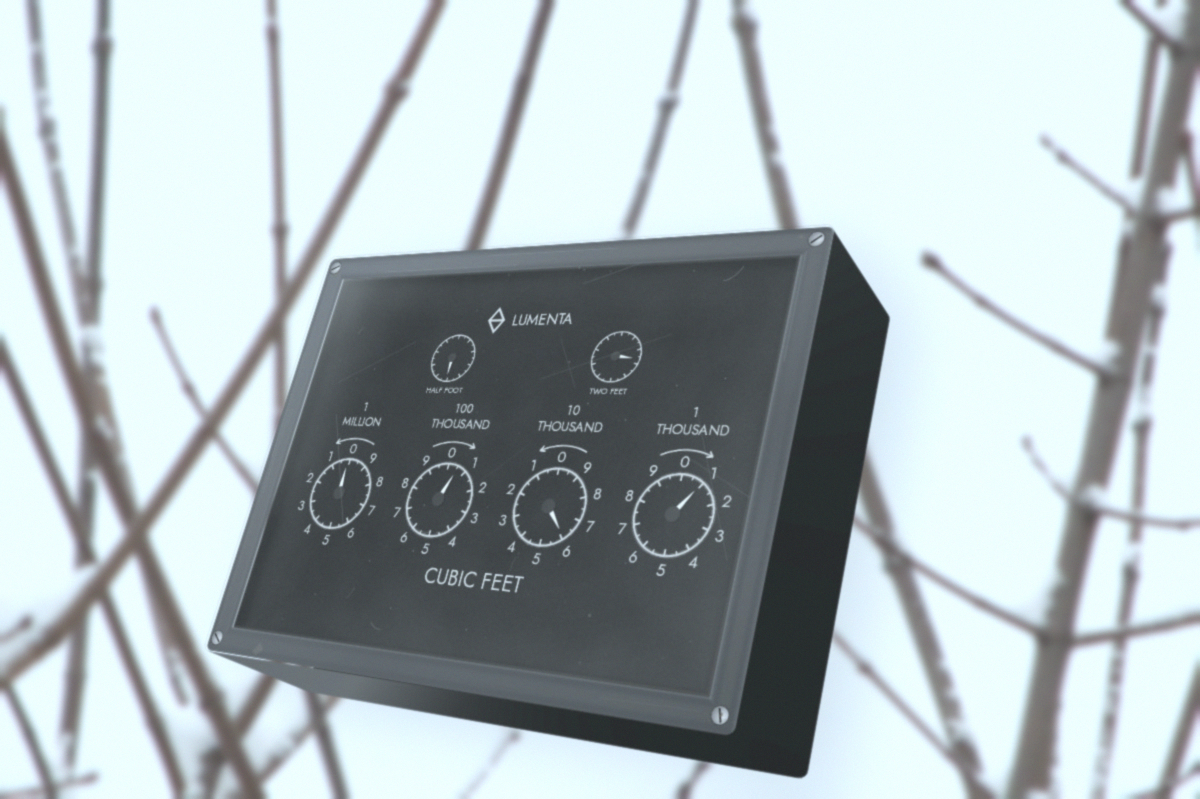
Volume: ft³ 6100
